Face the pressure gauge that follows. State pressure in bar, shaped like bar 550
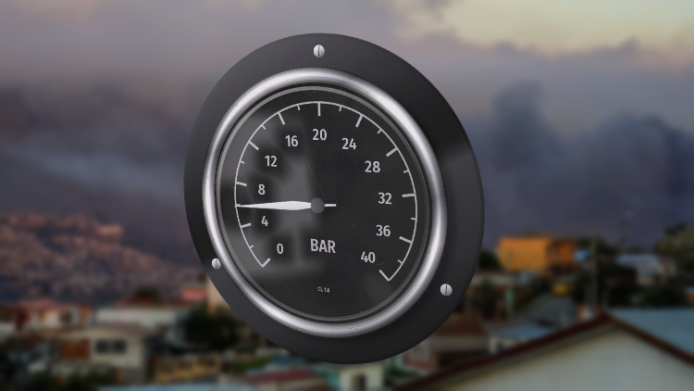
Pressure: bar 6
